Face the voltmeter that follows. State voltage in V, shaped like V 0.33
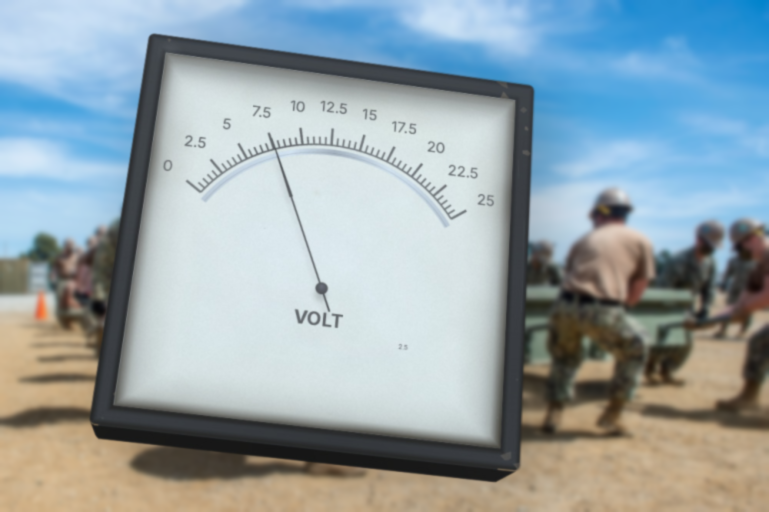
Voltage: V 7.5
